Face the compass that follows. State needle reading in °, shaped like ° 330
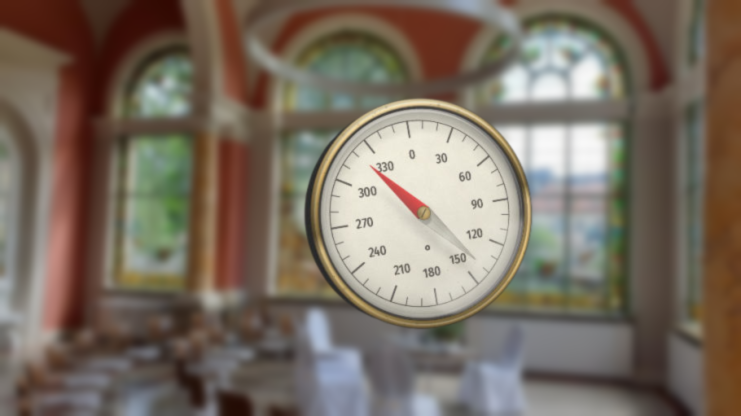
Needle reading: ° 320
